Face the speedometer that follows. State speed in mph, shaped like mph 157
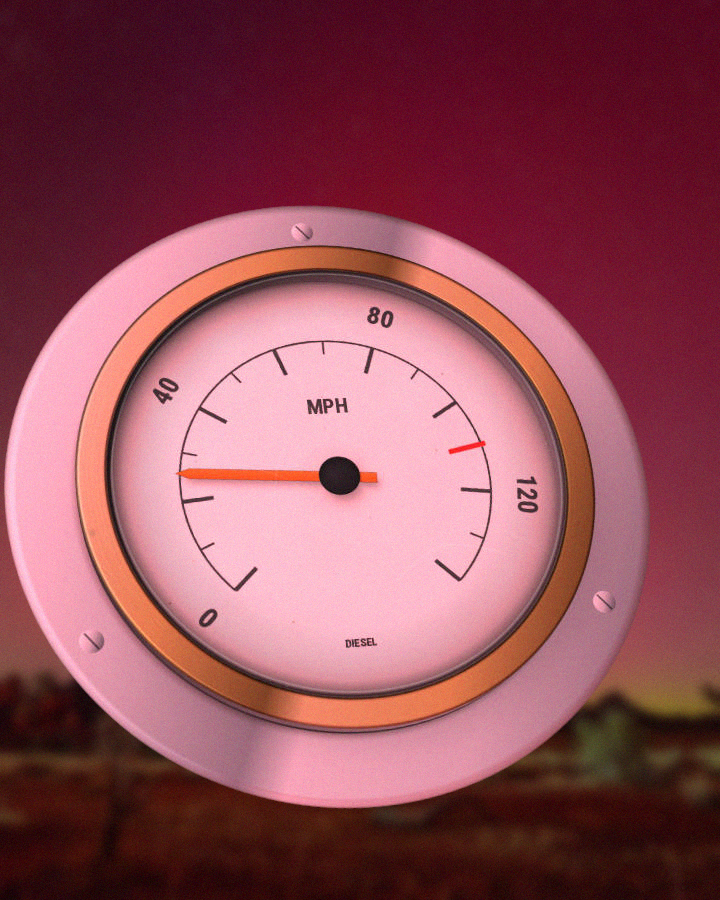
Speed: mph 25
